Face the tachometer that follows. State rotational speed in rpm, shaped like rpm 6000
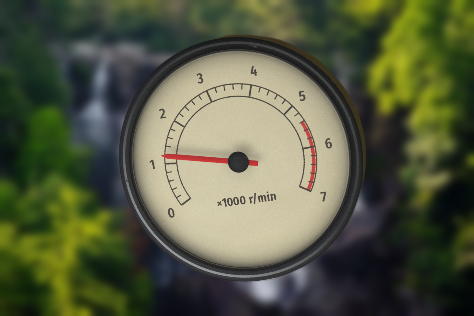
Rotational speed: rpm 1200
